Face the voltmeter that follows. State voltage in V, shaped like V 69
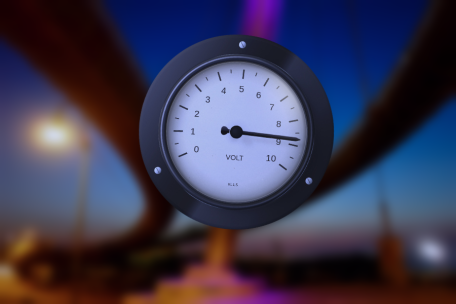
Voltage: V 8.75
